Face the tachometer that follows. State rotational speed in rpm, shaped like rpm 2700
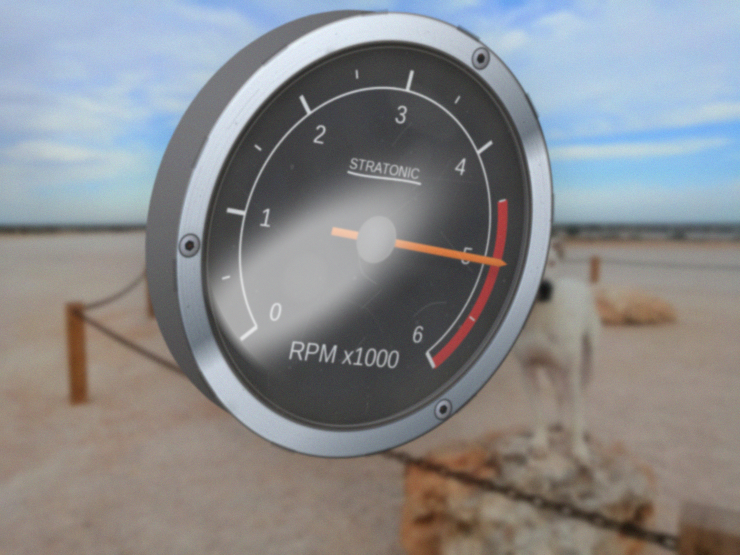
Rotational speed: rpm 5000
